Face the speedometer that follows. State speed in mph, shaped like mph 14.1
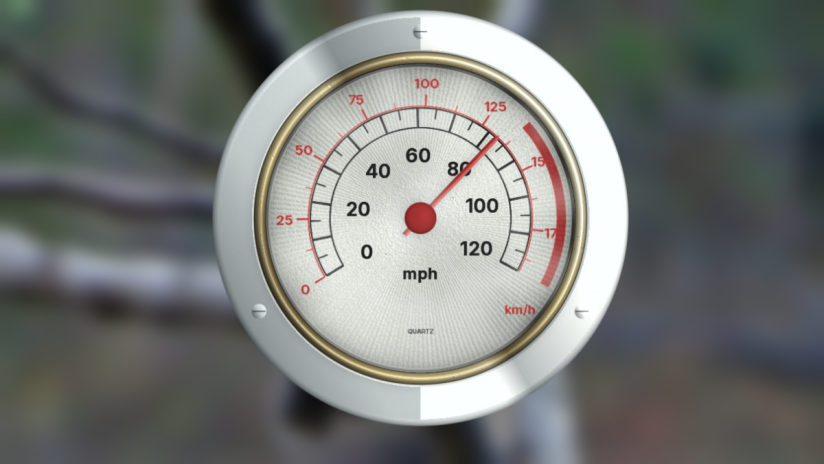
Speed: mph 82.5
